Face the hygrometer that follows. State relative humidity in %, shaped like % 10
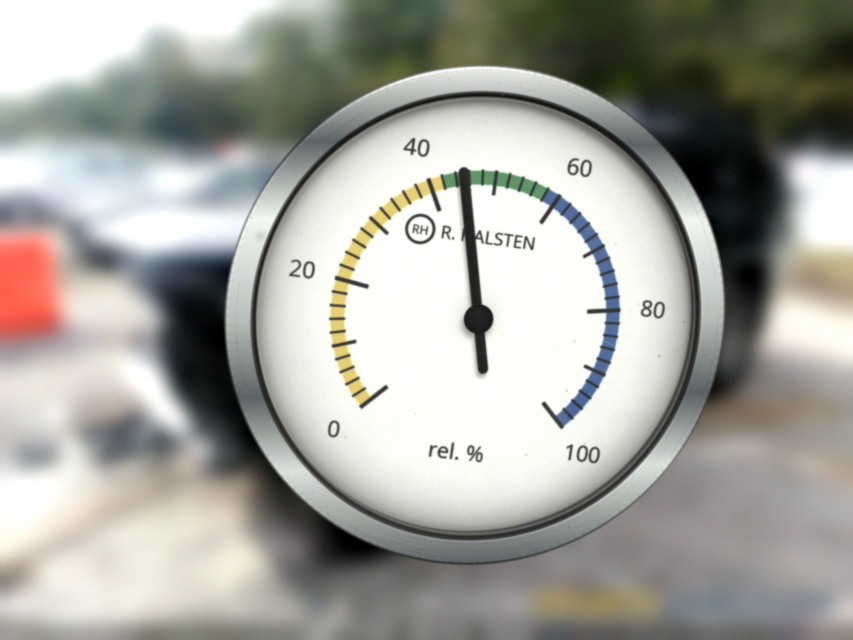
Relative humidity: % 45
